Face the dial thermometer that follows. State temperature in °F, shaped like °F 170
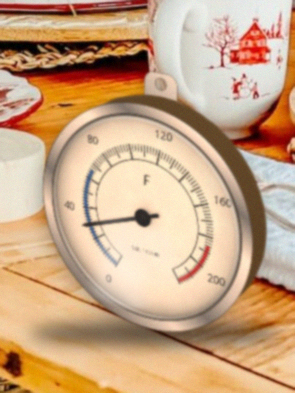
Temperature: °F 30
